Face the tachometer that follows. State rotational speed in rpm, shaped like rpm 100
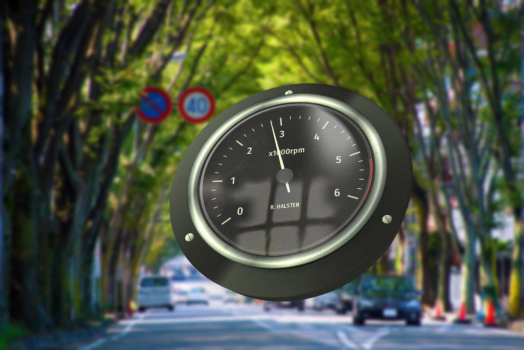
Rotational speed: rpm 2800
